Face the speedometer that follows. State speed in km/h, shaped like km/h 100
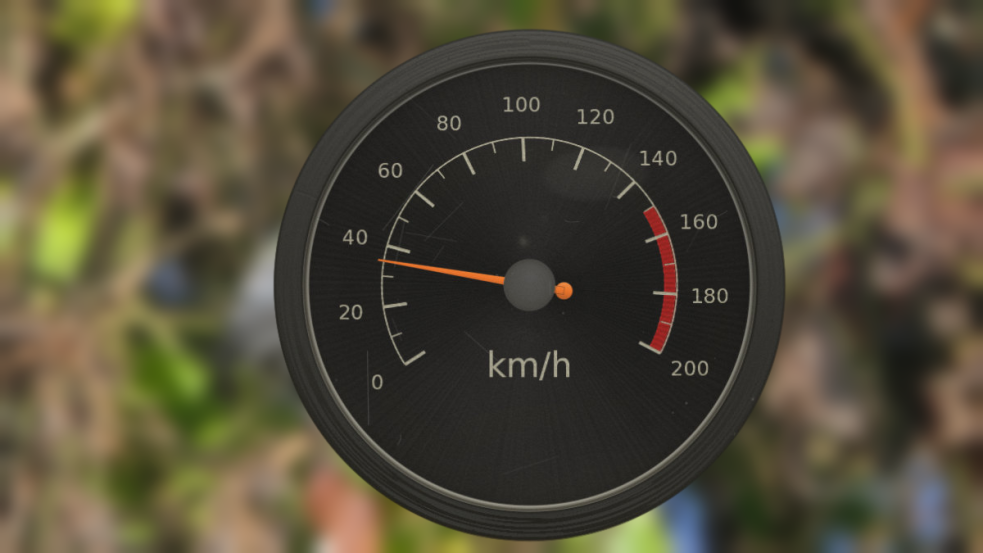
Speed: km/h 35
